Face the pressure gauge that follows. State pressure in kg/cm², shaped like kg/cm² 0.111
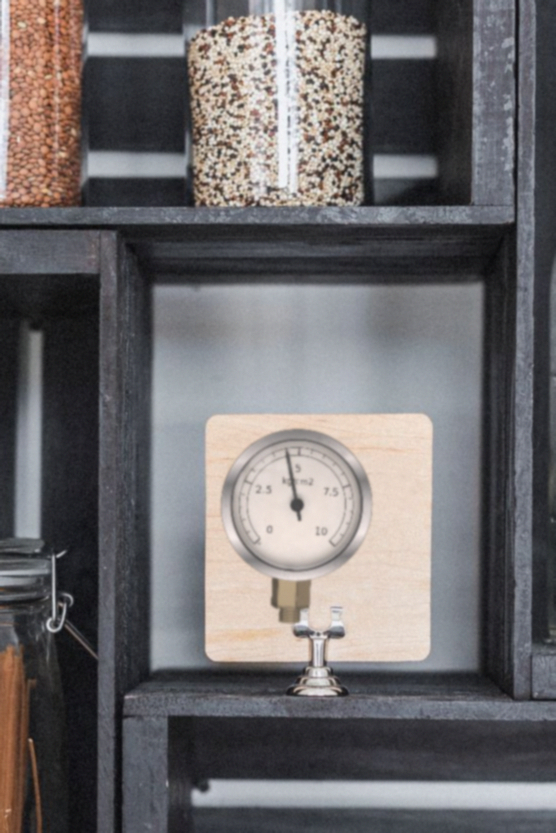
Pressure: kg/cm² 4.5
